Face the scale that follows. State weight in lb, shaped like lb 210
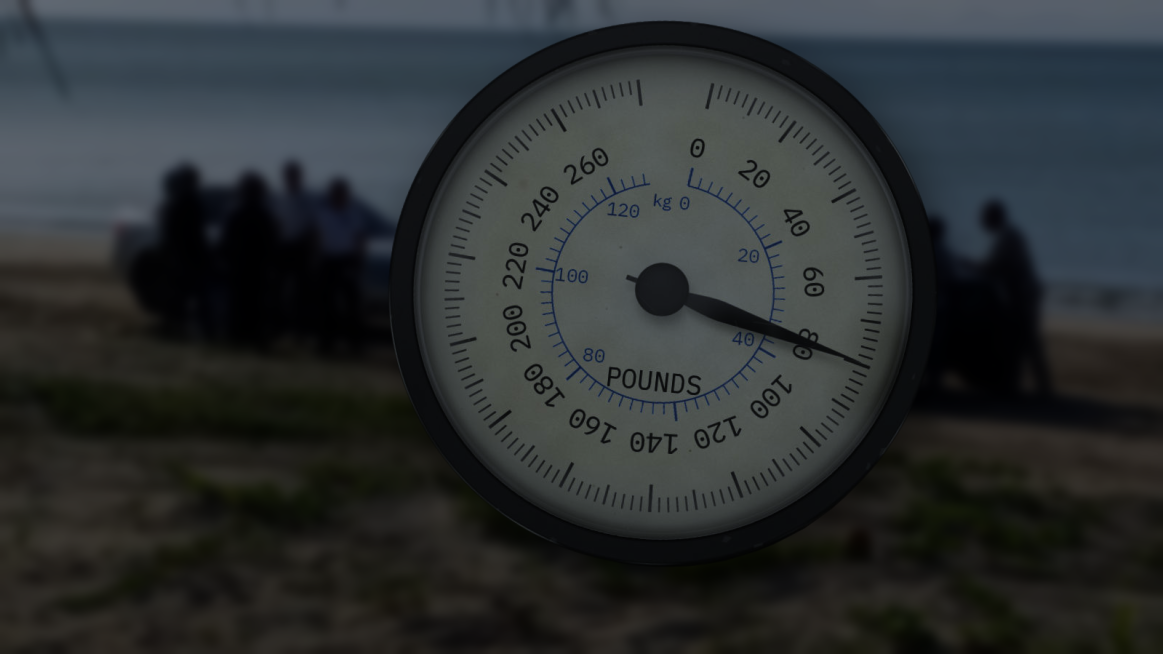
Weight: lb 80
